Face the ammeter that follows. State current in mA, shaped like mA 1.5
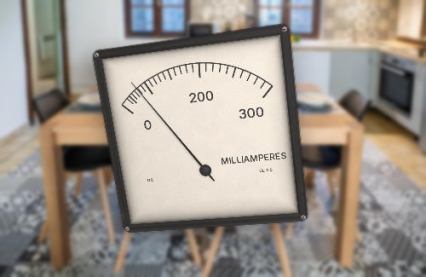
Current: mA 80
